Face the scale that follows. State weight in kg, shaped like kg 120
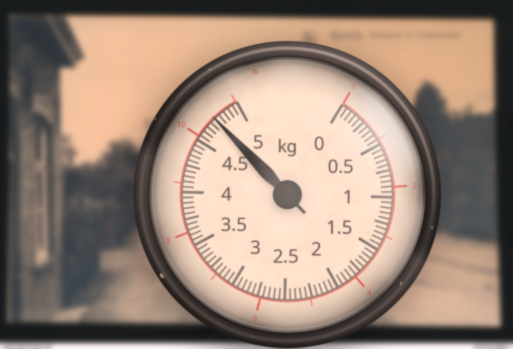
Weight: kg 4.75
